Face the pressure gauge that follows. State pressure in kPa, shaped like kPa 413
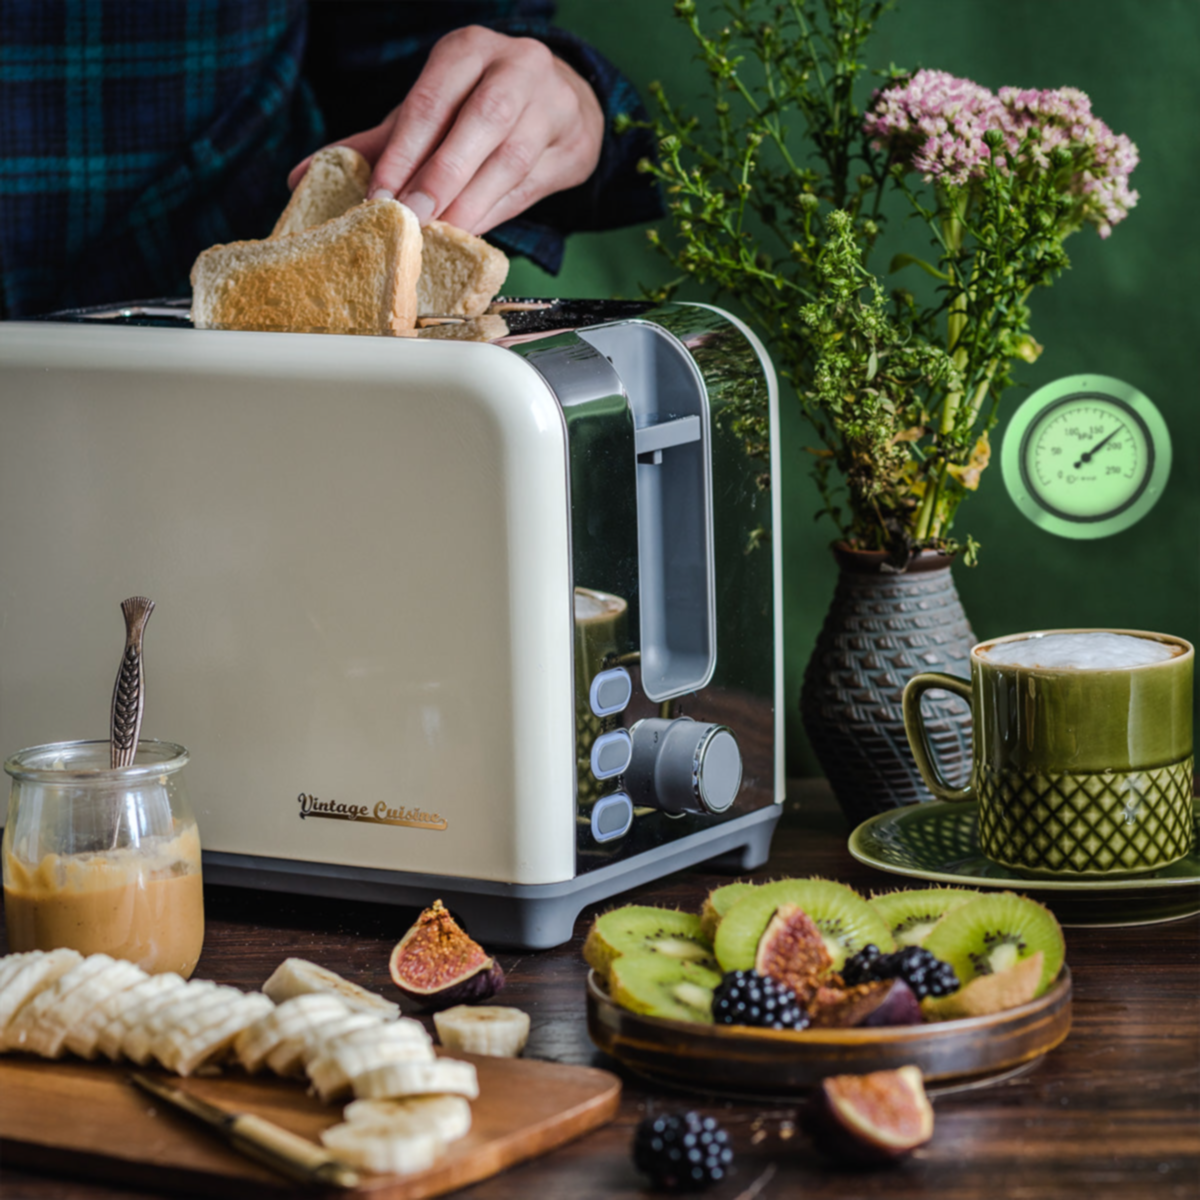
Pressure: kPa 180
